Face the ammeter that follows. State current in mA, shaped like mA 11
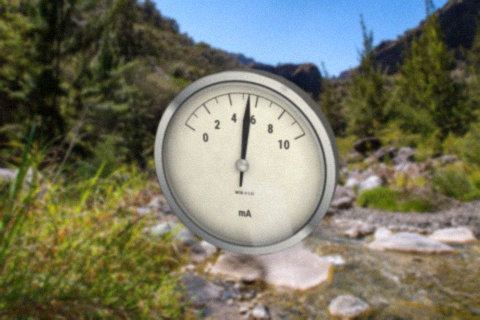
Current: mA 5.5
